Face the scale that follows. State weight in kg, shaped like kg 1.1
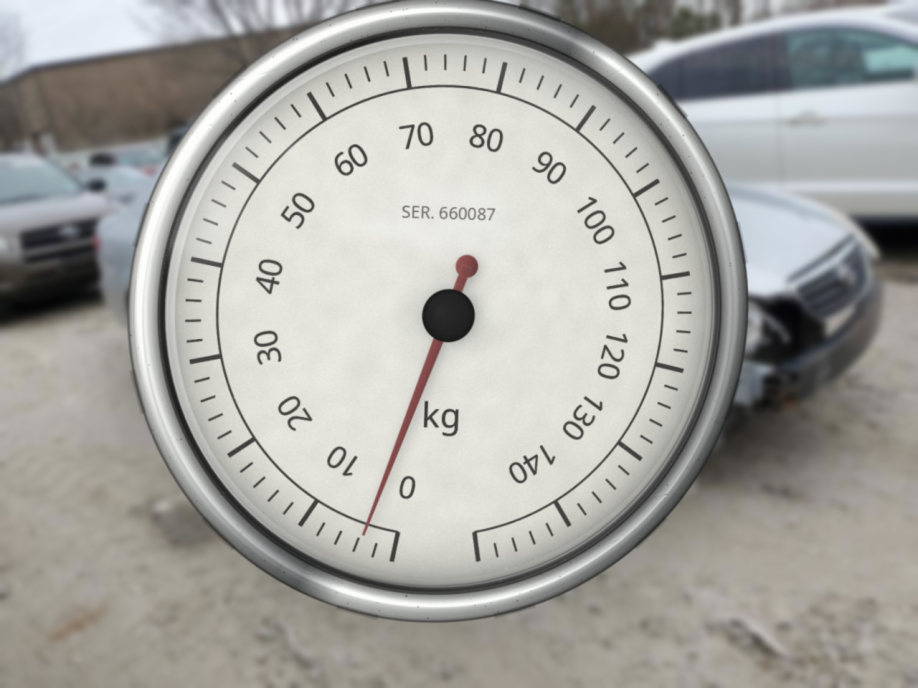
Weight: kg 4
